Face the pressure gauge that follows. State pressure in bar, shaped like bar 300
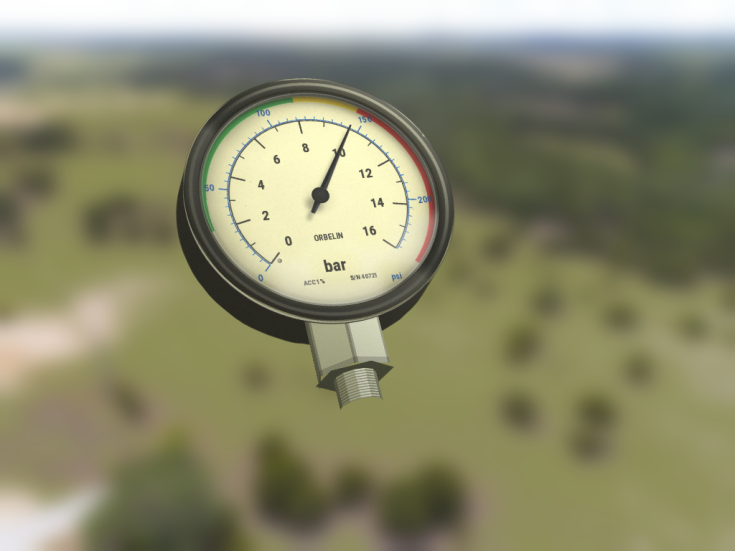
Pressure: bar 10
